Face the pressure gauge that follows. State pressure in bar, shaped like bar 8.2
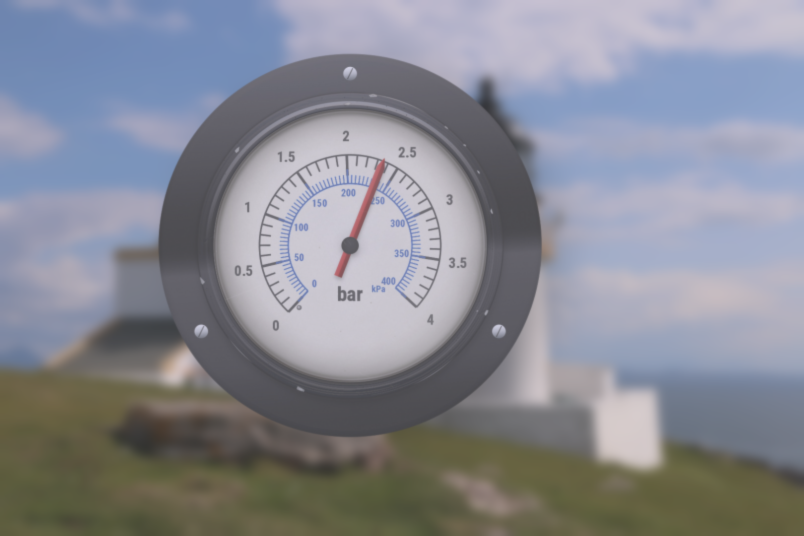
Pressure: bar 2.35
